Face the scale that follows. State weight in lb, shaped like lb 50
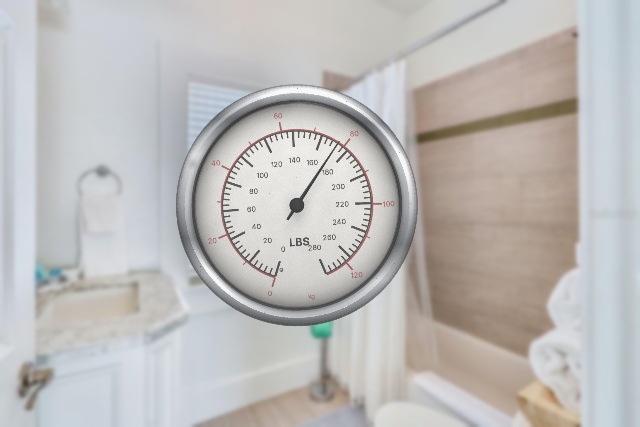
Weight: lb 172
